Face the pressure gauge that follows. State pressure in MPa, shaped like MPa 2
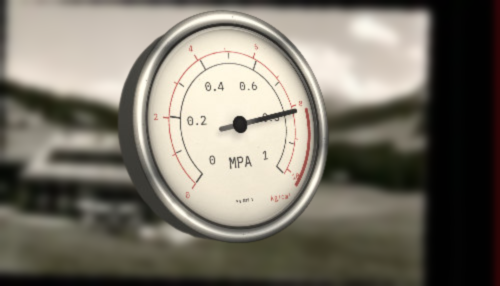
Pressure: MPa 0.8
